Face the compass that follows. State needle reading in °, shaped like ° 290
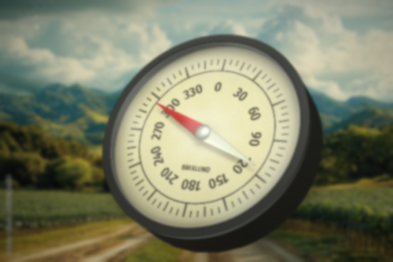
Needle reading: ° 295
